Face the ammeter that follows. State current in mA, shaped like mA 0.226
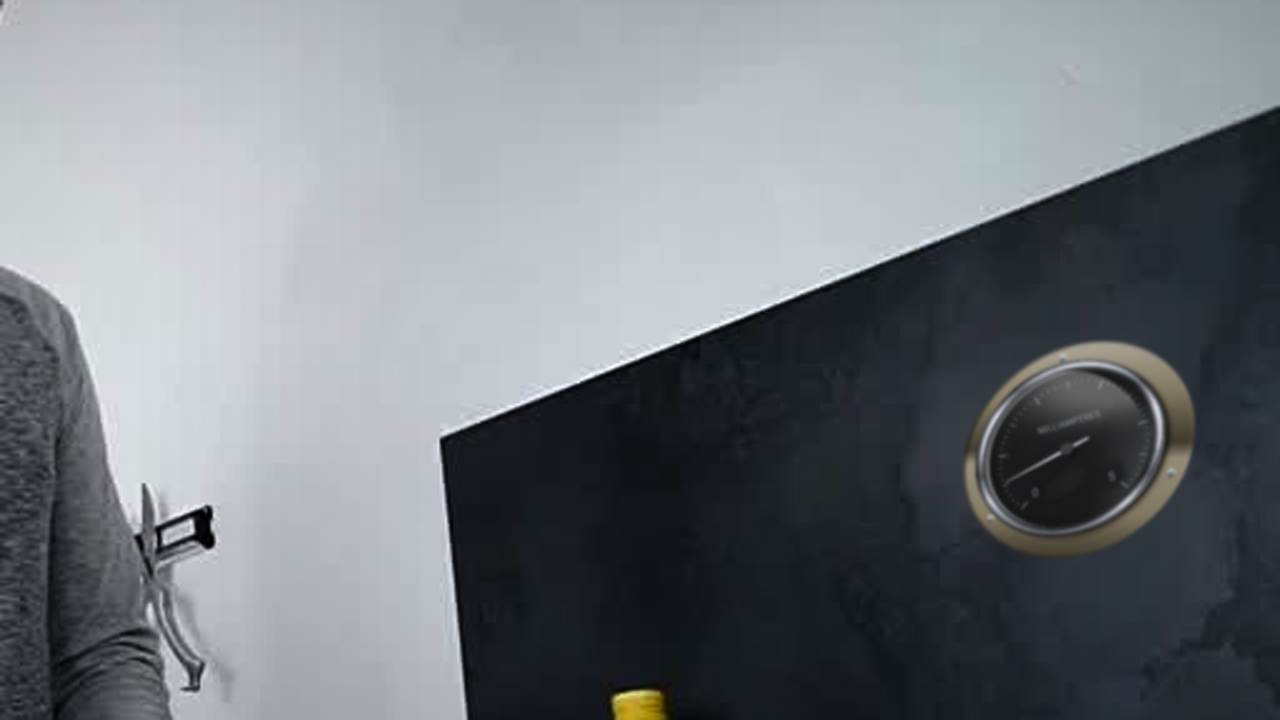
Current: mA 0.5
